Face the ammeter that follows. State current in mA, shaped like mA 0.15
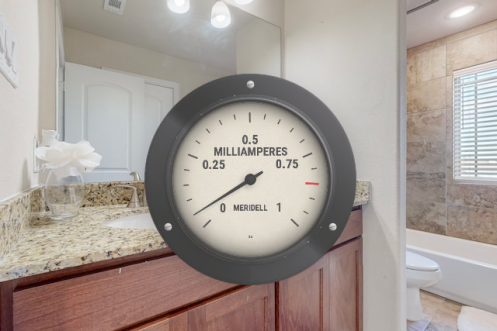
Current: mA 0.05
